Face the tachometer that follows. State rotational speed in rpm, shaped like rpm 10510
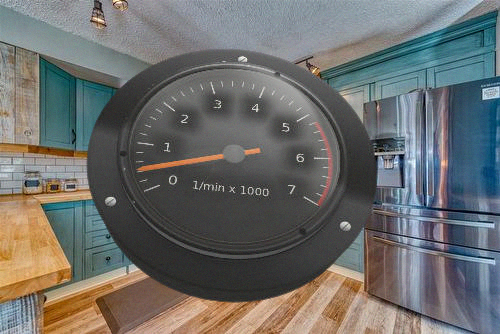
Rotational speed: rpm 400
